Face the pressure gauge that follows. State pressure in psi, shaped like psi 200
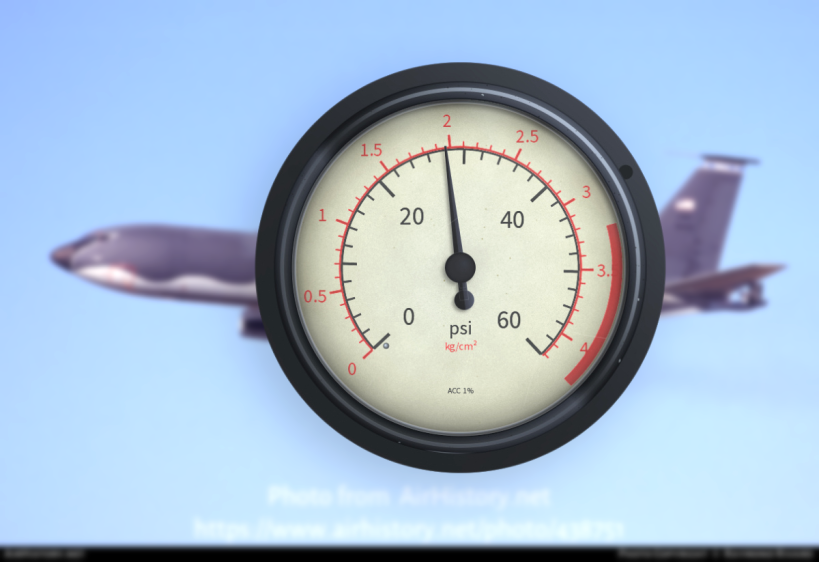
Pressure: psi 28
